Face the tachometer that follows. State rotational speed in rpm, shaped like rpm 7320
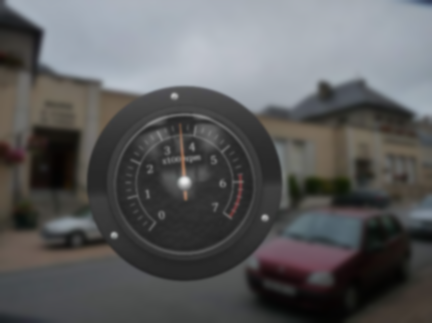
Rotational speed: rpm 3600
